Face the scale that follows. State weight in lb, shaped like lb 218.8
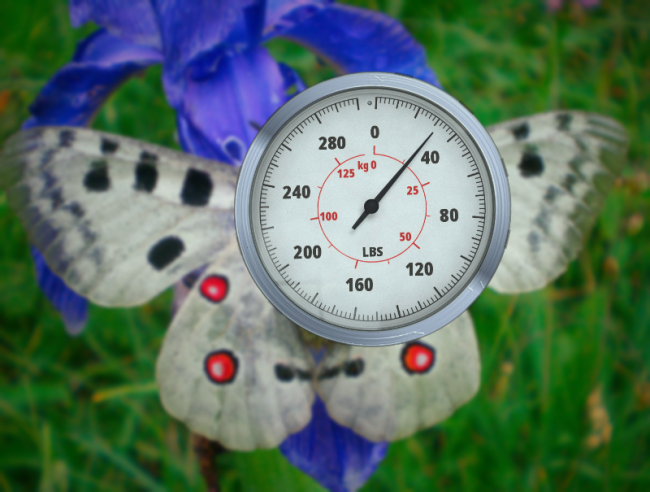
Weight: lb 32
